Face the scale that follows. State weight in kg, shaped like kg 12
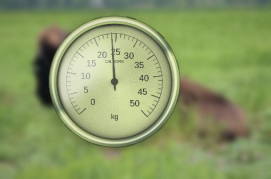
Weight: kg 24
